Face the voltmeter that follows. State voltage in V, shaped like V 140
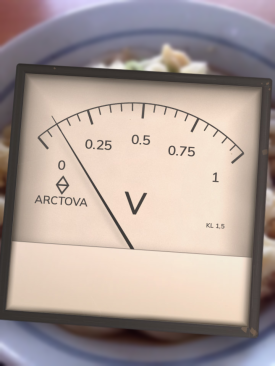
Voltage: V 0.1
